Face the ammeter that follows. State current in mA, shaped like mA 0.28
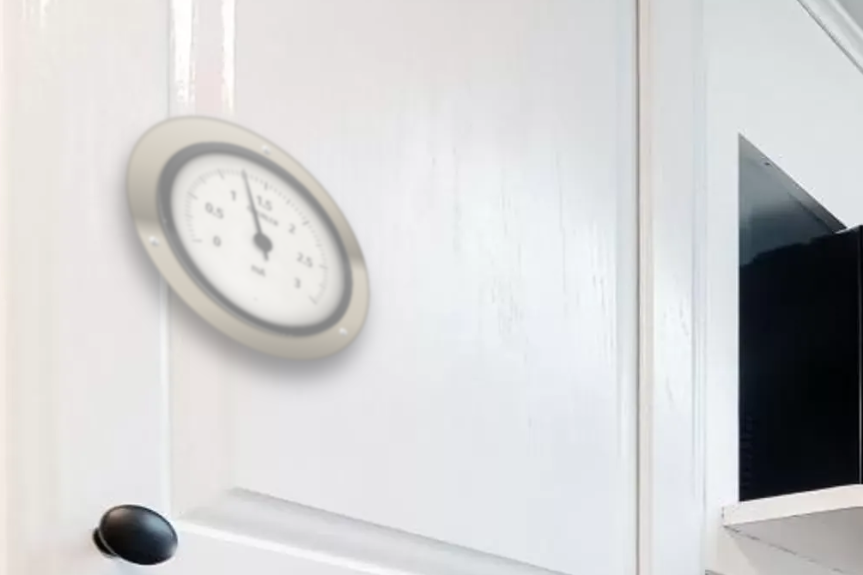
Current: mA 1.25
